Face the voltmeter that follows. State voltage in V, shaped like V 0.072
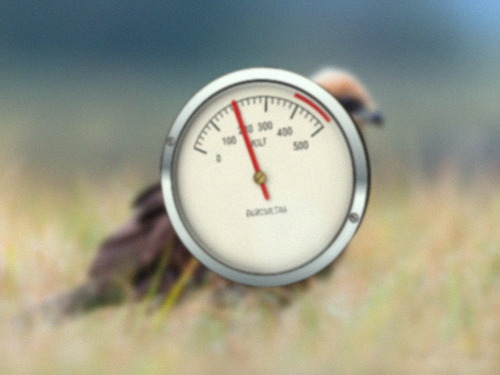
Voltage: V 200
